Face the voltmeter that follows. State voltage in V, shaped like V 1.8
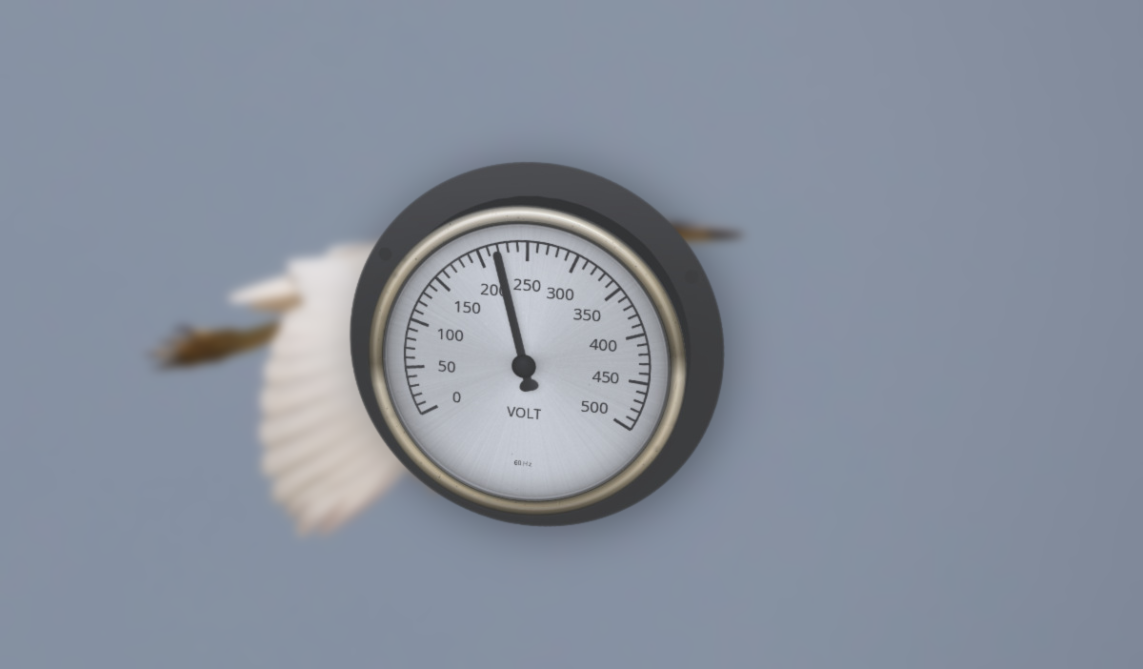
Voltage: V 220
